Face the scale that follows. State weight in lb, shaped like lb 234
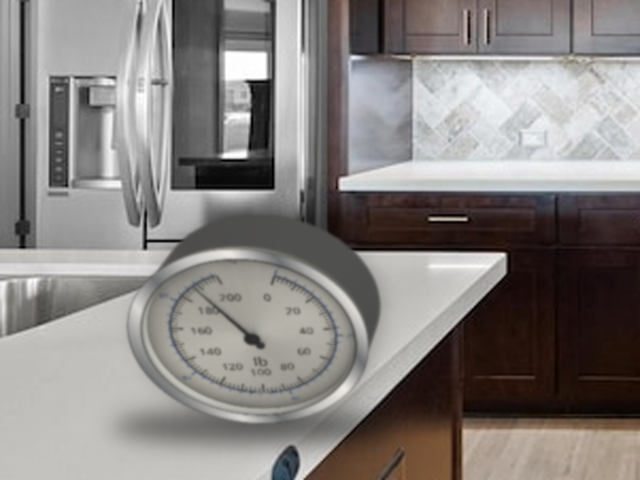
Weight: lb 190
